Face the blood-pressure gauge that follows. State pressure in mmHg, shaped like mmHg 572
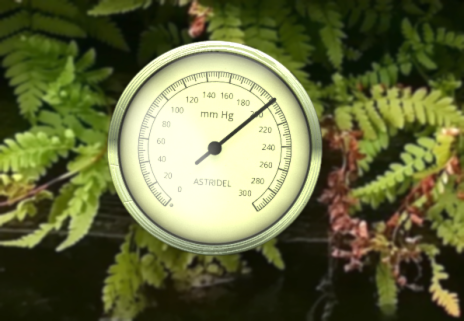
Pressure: mmHg 200
